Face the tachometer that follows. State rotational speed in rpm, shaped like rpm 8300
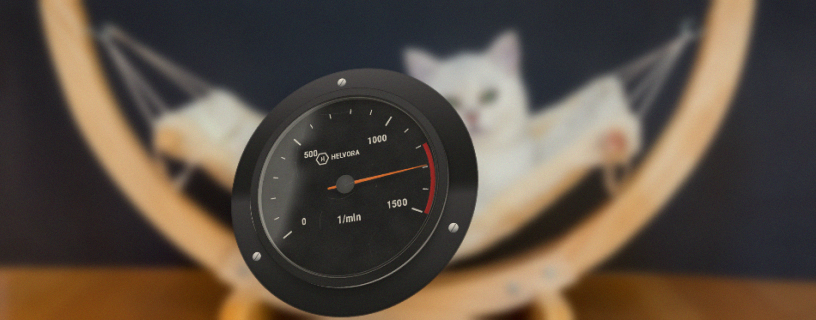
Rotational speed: rpm 1300
